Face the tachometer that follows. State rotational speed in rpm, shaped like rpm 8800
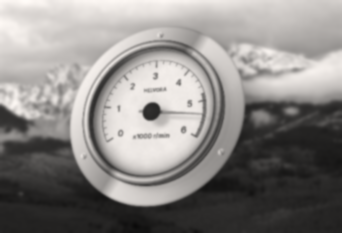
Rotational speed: rpm 5400
